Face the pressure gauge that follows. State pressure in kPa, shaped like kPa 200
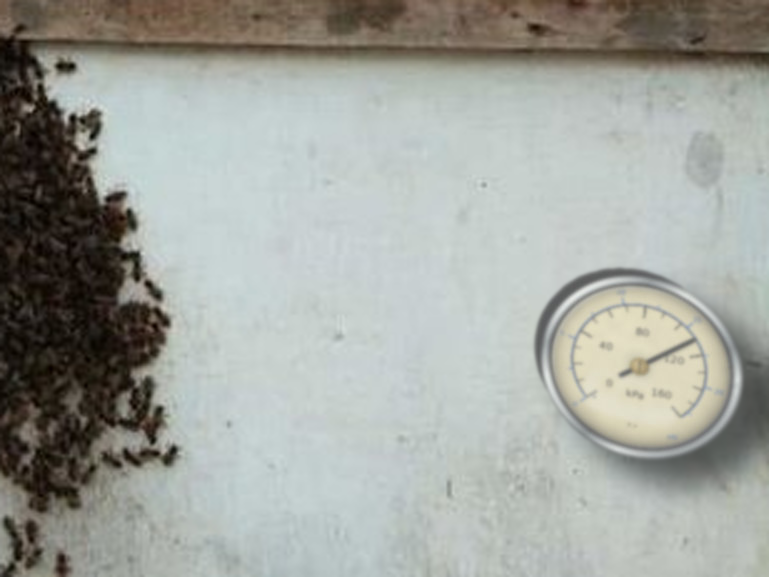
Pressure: kPa 110
